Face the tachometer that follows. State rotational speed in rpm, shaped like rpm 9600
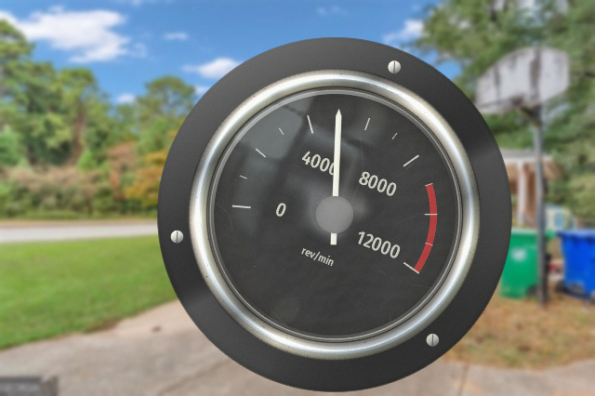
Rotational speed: rpm 5000
